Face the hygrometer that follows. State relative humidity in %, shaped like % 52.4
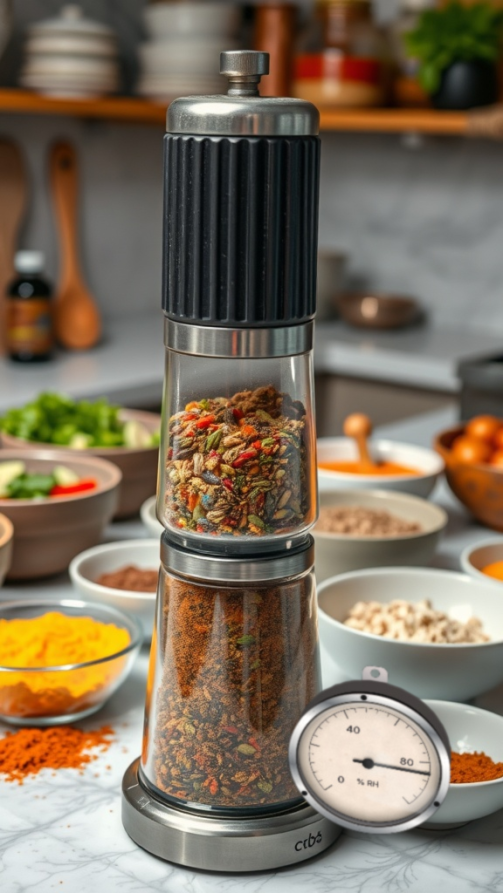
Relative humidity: % 84
